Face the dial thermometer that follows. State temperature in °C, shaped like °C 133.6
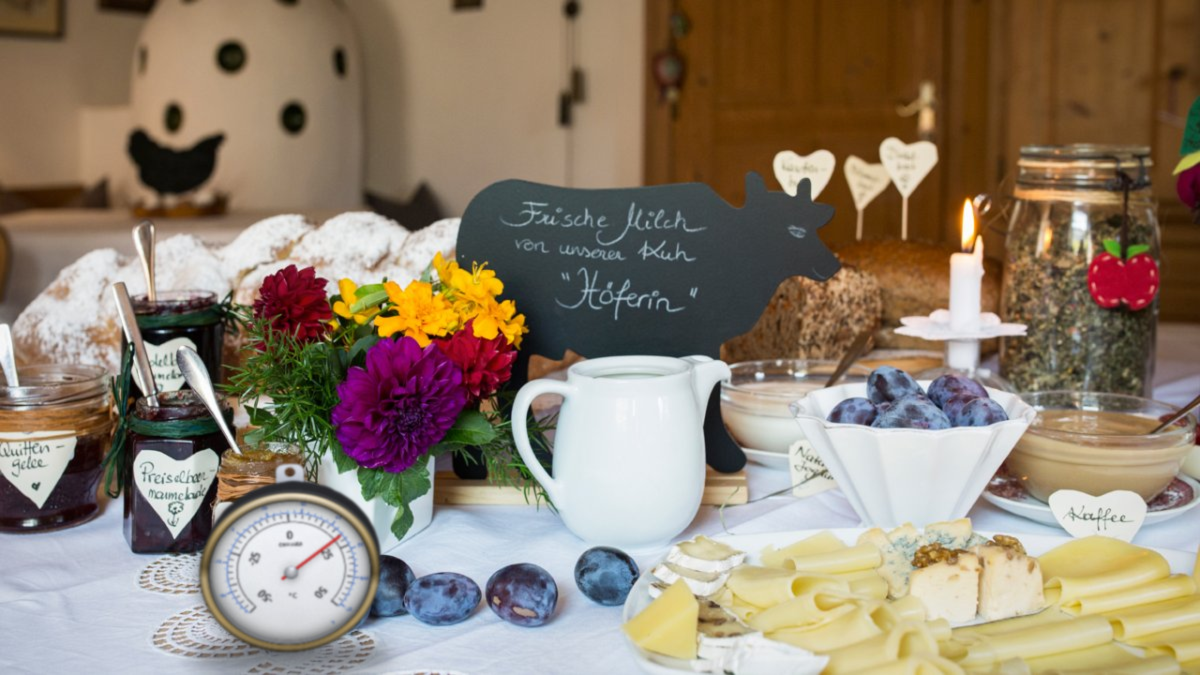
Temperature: °C 20
